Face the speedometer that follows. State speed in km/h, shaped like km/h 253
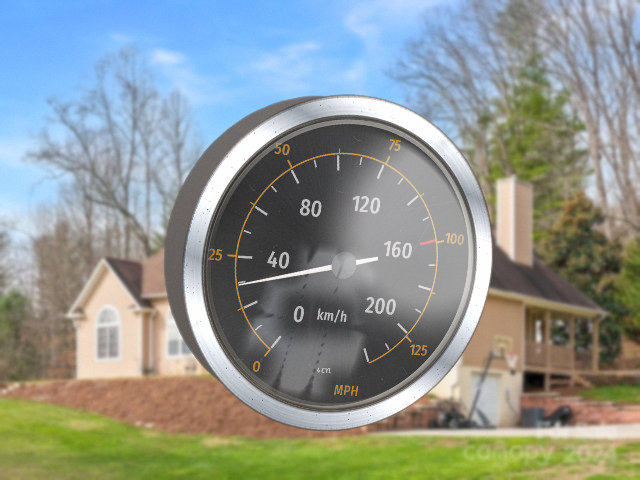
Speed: km/h 30
